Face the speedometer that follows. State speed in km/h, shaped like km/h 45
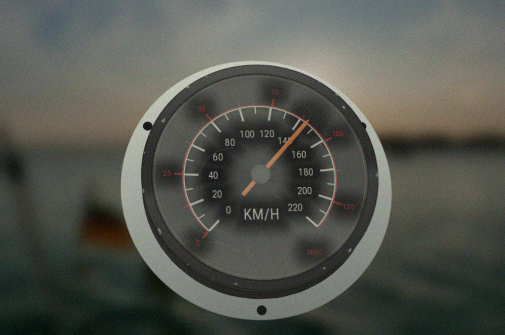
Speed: km/h 145
